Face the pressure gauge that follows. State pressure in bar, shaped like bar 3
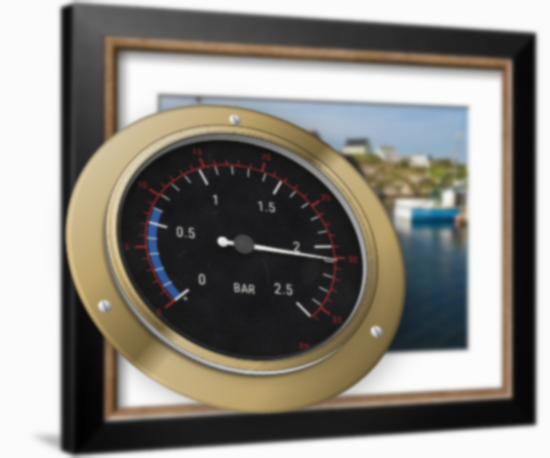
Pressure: bar 2.1
